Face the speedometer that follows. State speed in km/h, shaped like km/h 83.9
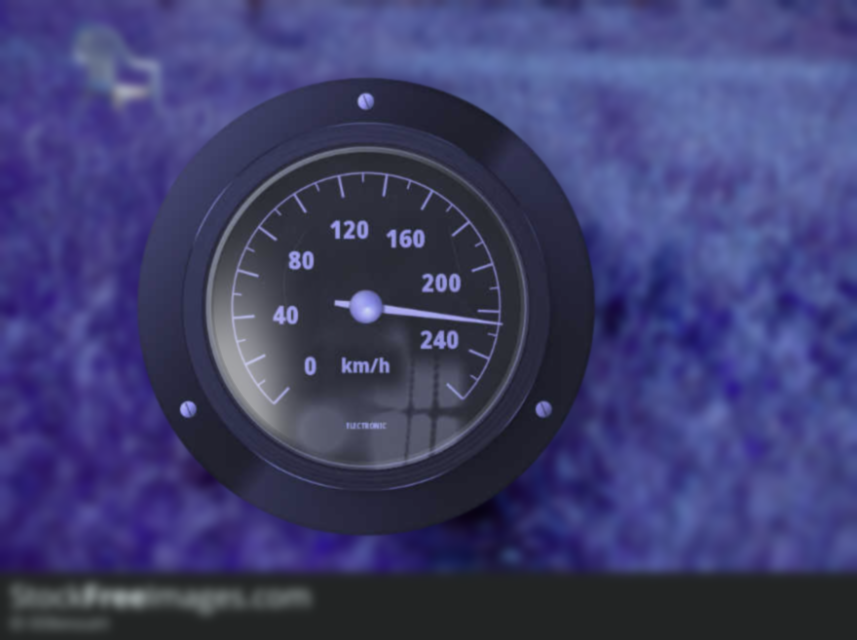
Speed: km/h 225
